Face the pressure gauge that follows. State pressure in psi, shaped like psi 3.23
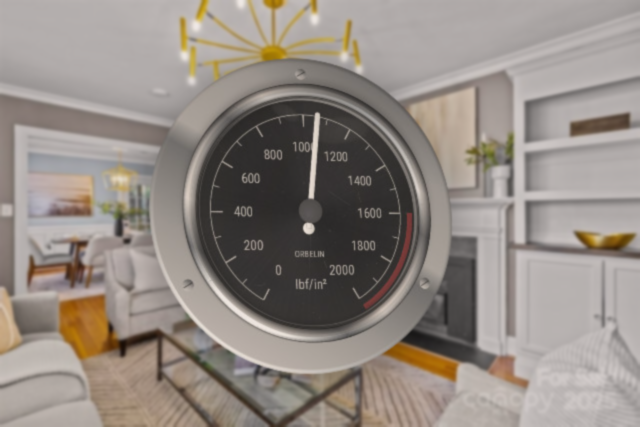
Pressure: psi 1050
